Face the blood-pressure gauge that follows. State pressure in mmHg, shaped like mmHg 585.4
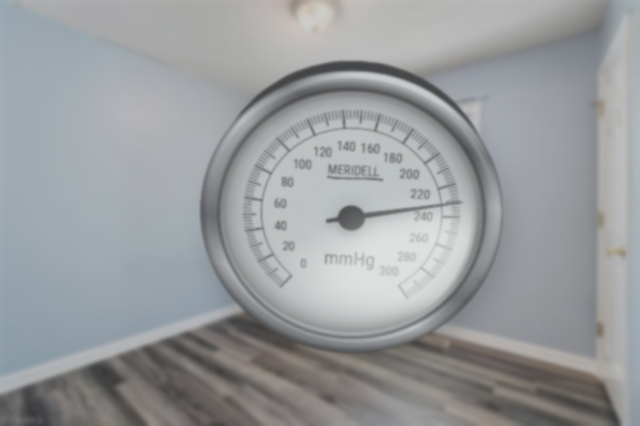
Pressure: mmHg 230
